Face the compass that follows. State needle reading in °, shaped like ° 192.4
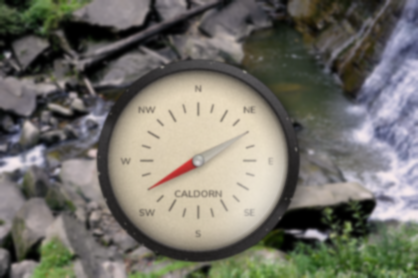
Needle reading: ° 240
